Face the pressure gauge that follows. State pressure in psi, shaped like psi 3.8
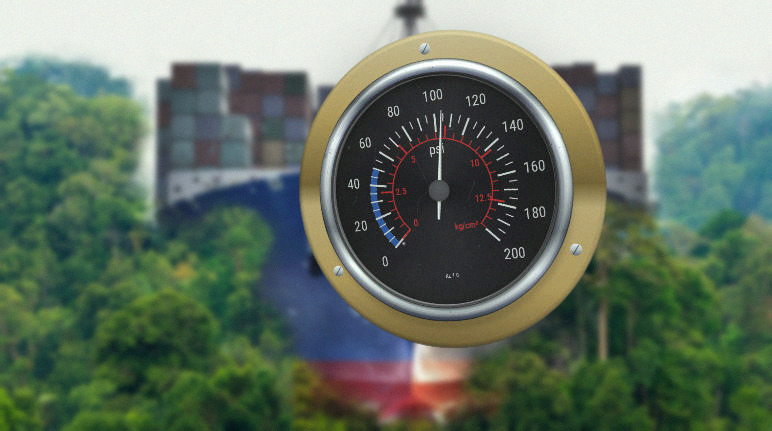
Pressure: psi 105
